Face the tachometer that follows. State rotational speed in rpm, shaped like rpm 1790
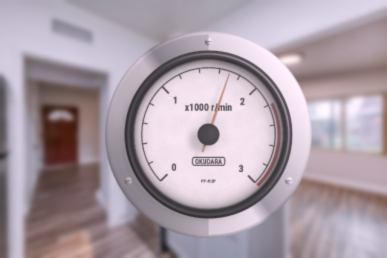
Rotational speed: rpm 1700
